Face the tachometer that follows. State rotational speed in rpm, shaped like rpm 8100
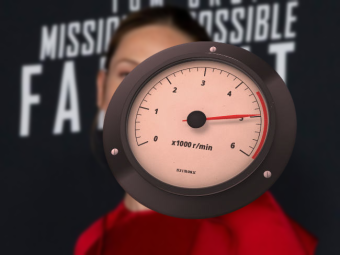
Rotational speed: rpm 5000
